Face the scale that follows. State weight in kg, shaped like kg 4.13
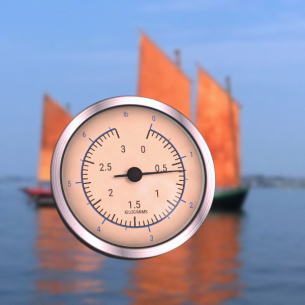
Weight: kg 0.6
